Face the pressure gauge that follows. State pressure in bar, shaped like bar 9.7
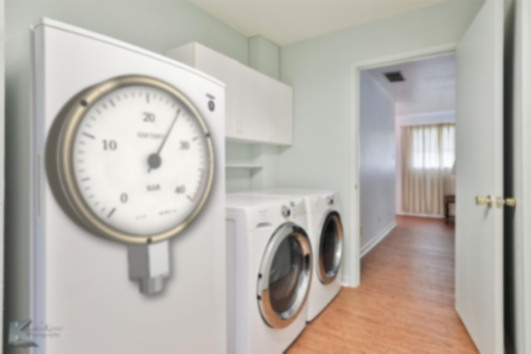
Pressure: bar 25
